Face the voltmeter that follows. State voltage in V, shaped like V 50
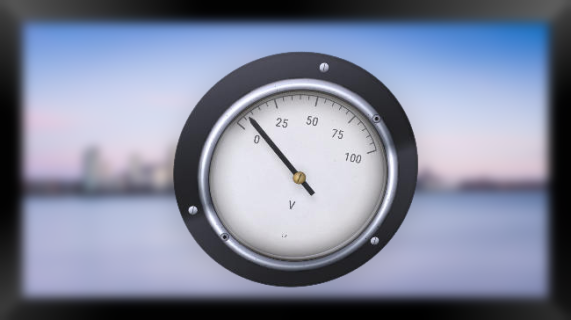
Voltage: V 7.5
